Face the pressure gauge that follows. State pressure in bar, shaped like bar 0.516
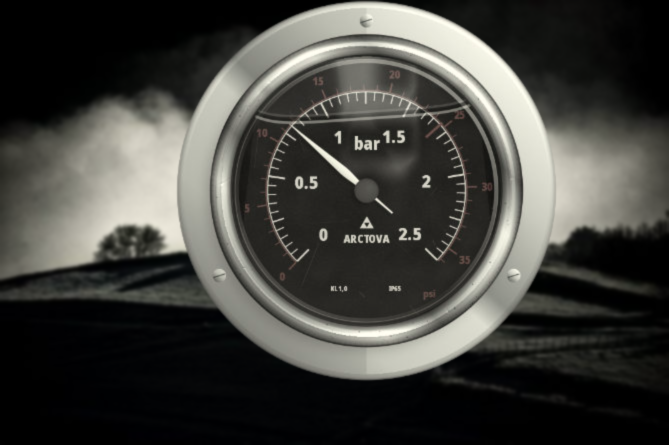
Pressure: bar 0.8
